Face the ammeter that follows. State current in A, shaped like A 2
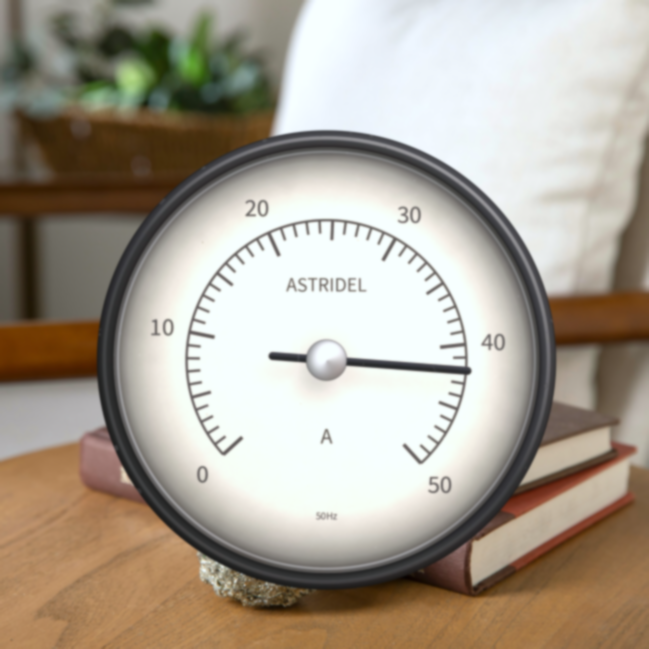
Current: A 42
